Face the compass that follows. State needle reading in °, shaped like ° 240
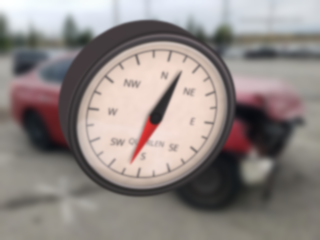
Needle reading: ° 195
